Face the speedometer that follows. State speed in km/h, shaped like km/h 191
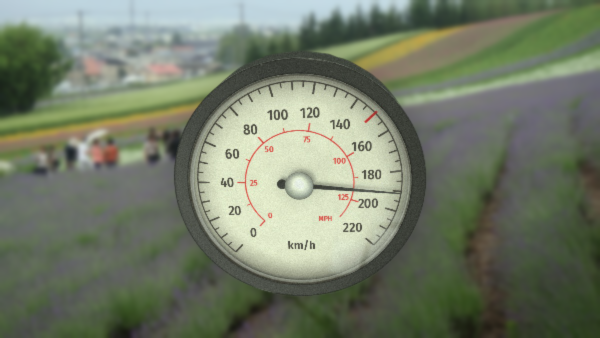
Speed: km/h 190
